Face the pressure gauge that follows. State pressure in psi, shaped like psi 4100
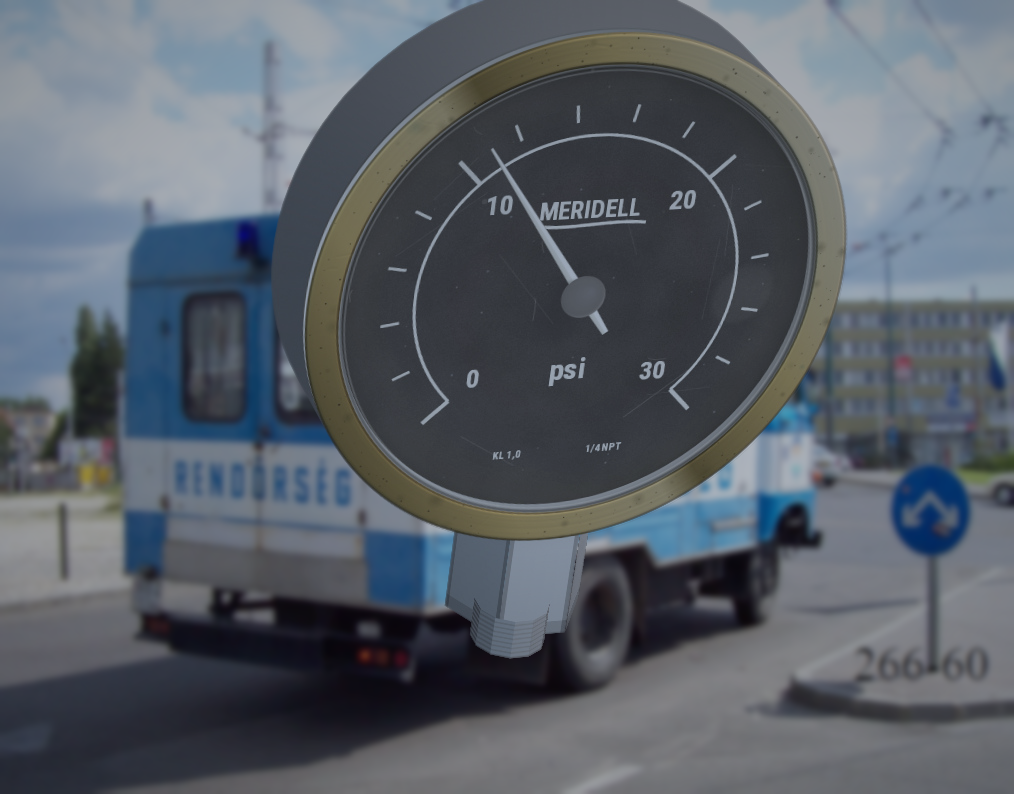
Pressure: psi 11
